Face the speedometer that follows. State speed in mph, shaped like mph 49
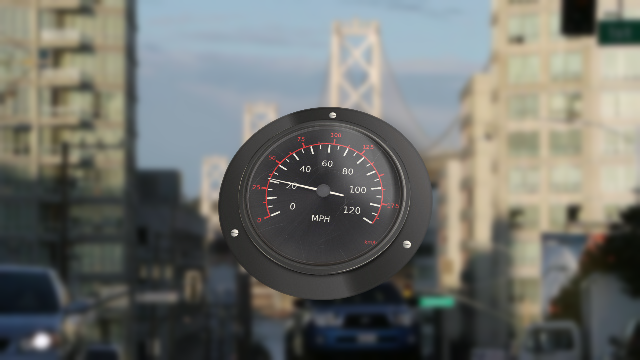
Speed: mph 20
